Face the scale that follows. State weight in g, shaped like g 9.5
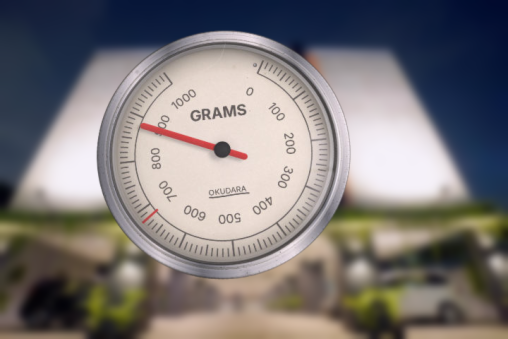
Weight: g 880
